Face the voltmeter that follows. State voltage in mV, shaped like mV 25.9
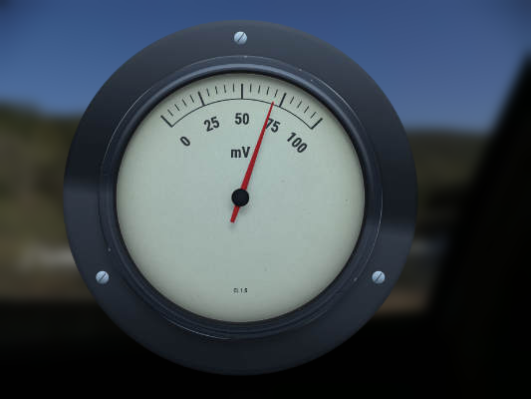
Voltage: mV 70
